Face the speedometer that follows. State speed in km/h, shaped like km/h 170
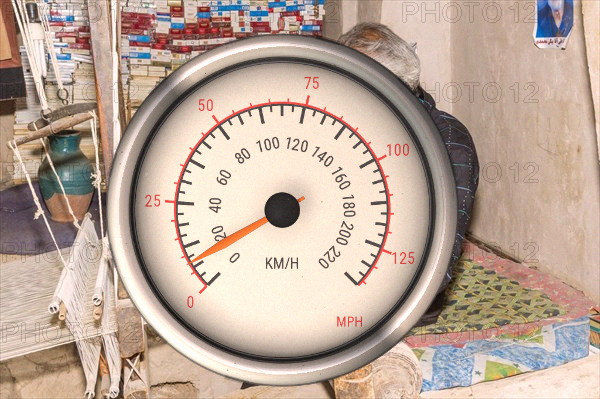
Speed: km/h 12.5
